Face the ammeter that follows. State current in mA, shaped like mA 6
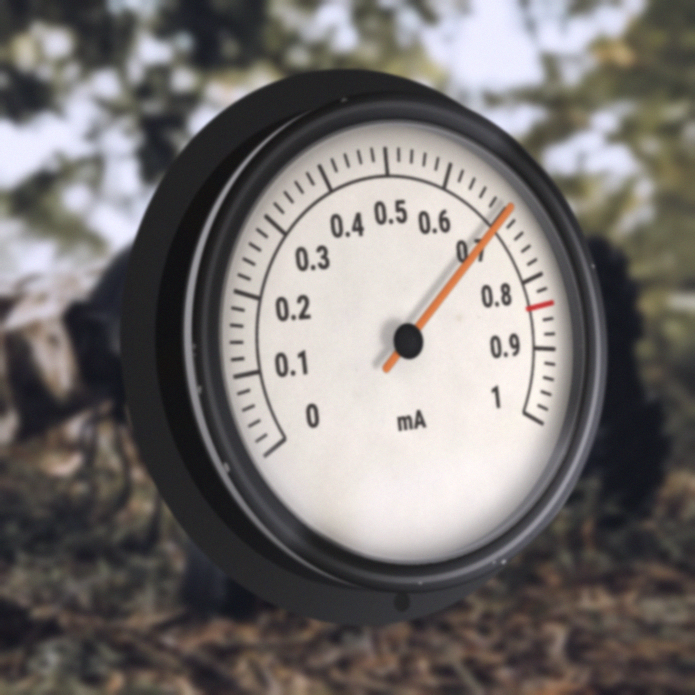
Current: mA 0.7
